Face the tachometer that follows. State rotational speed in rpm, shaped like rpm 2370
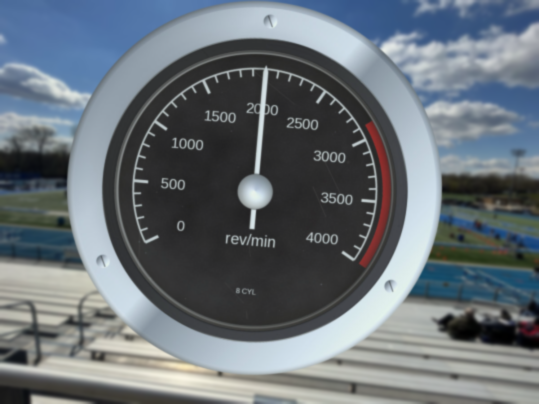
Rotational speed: rpm 2000
